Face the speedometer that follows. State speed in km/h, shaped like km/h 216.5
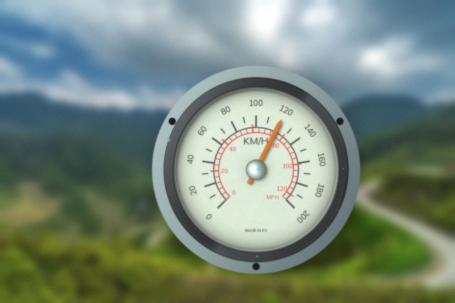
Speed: km/h 120
